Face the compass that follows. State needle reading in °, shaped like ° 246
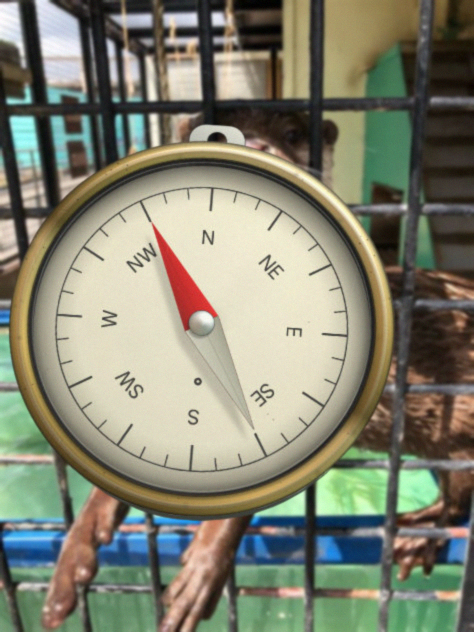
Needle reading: ° 330
